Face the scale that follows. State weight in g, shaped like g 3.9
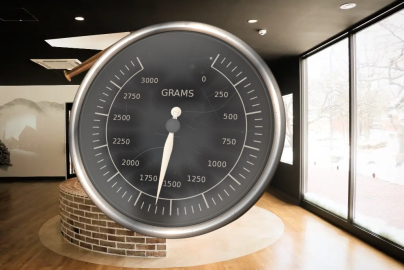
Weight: g 1600
